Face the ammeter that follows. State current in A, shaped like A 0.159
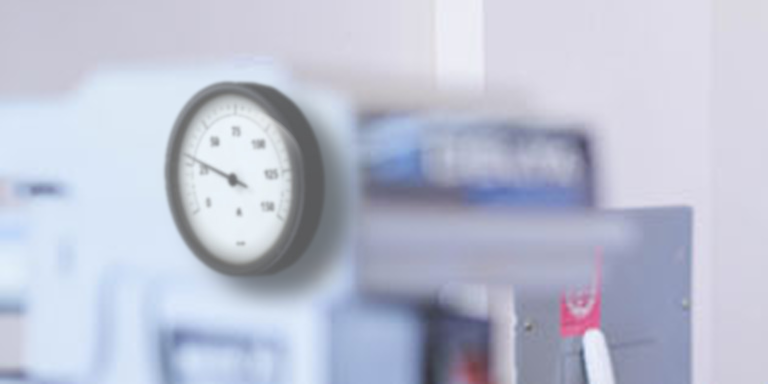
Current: A 30
